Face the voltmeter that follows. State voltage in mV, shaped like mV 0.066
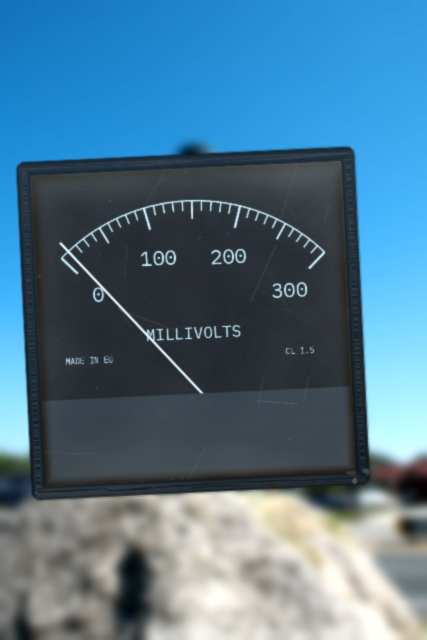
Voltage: mV 10
